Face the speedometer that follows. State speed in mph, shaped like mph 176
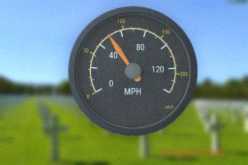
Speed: mph 50
